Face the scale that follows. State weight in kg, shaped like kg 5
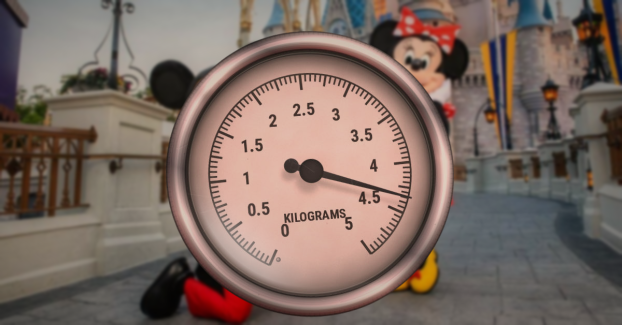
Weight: kg 4.35
